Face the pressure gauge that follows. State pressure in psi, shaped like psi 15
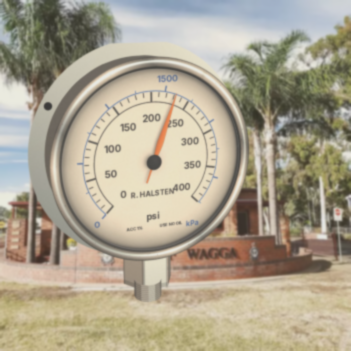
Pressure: psi 230
